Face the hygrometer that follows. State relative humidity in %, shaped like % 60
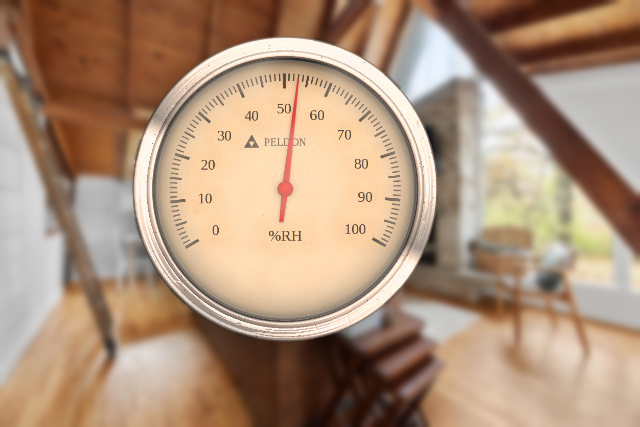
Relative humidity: % 53
